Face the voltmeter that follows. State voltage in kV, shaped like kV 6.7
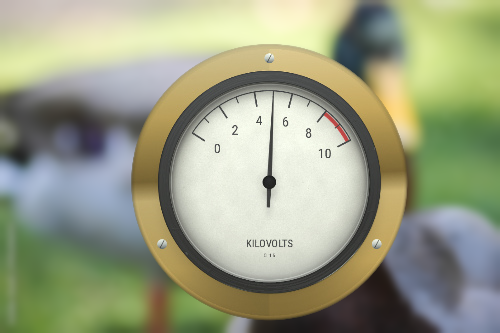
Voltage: kV 5
